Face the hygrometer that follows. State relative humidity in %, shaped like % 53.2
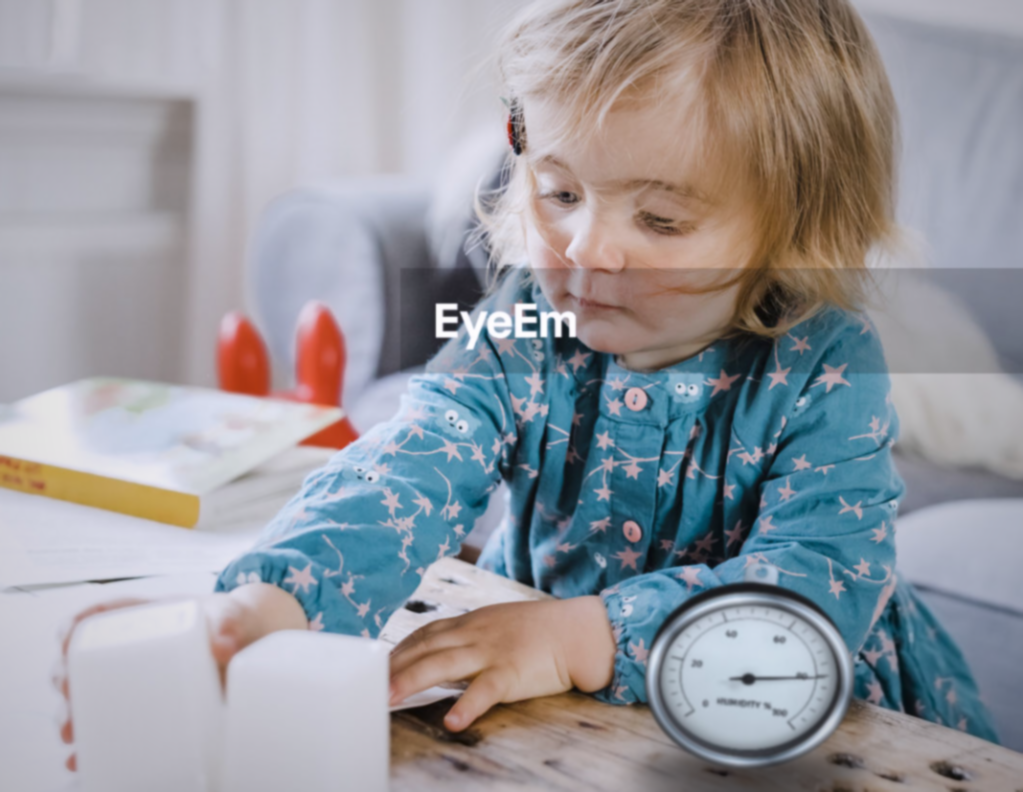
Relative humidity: % 80
